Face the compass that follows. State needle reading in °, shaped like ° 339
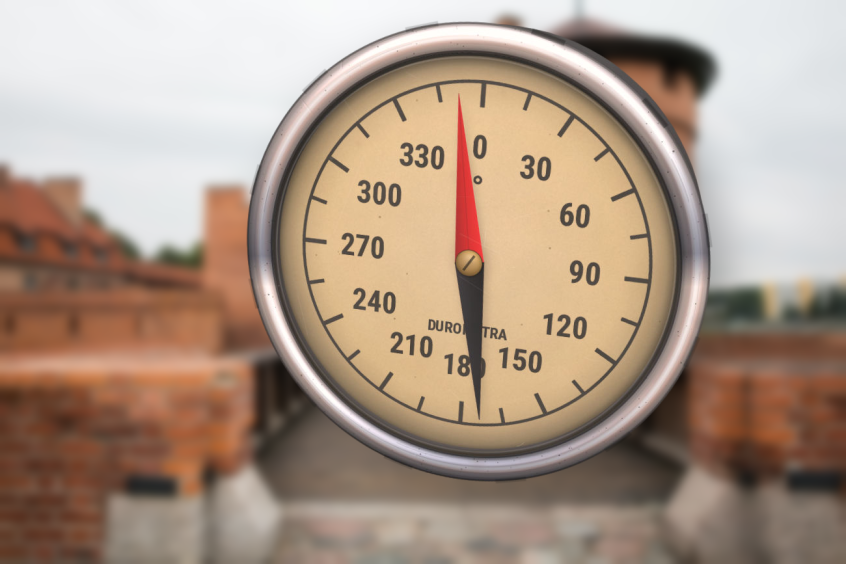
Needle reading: ° 352.5
